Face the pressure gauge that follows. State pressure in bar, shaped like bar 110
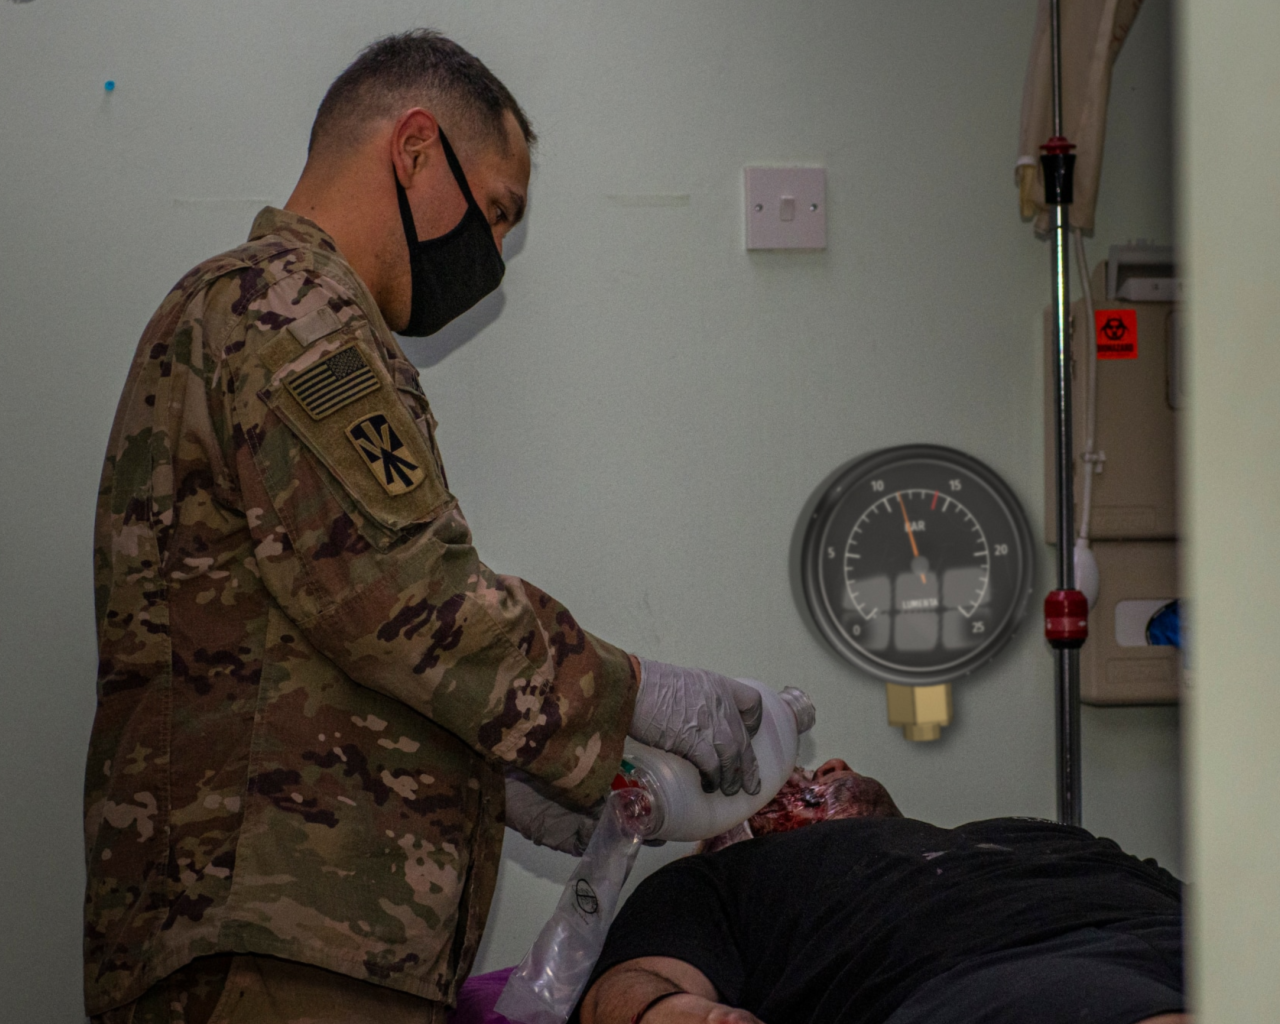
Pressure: bar 11
